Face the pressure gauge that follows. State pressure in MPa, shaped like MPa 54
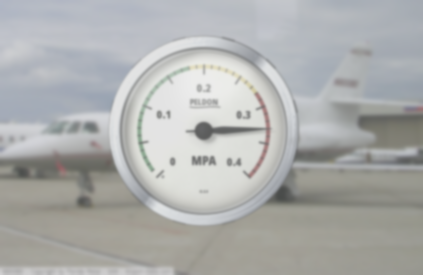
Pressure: MPa 0.33
